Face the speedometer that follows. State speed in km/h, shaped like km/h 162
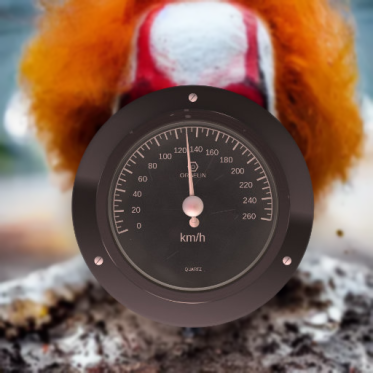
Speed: km/h 130
